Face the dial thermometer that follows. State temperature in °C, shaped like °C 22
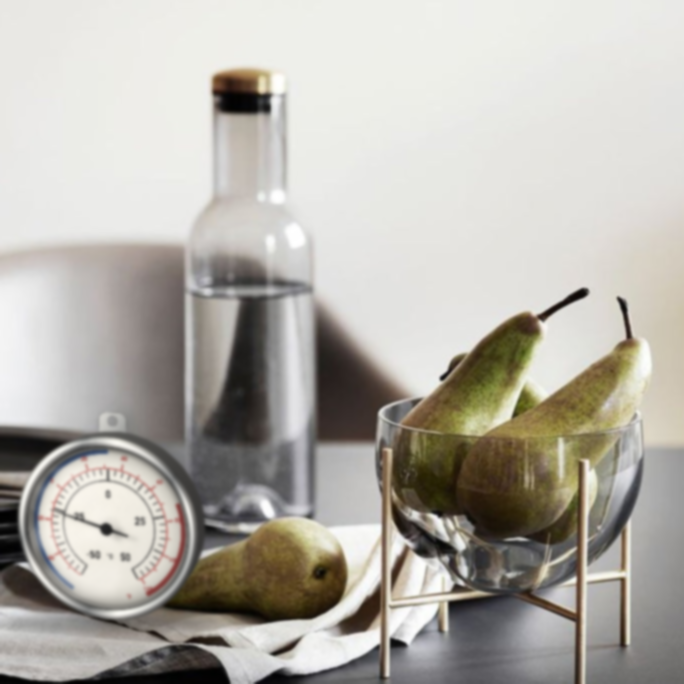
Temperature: °C -25
